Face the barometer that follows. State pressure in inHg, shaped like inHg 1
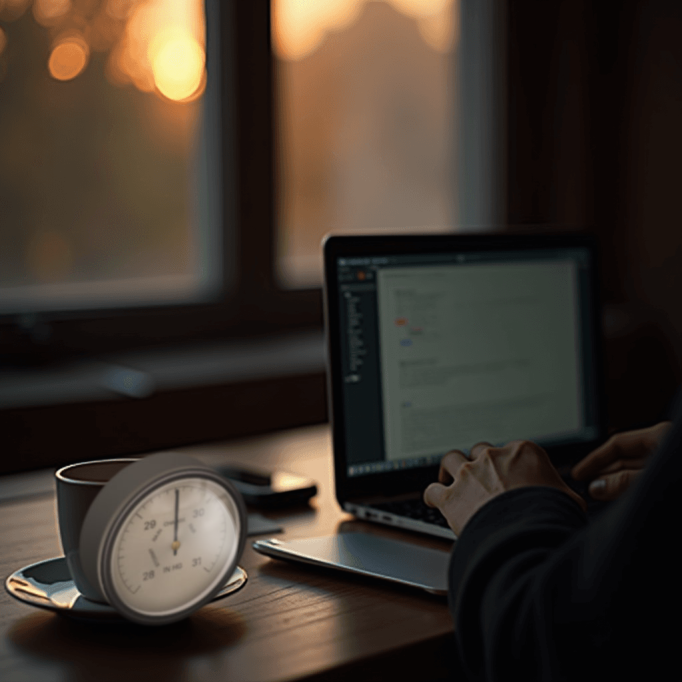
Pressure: inHg 29.5
